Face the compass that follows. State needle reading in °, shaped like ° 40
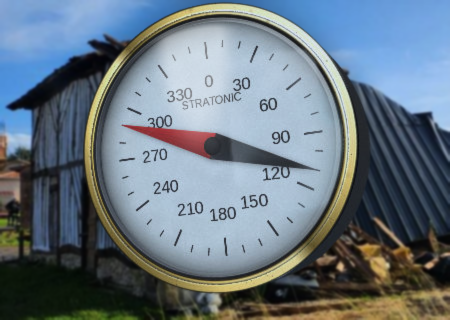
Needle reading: ° 290
